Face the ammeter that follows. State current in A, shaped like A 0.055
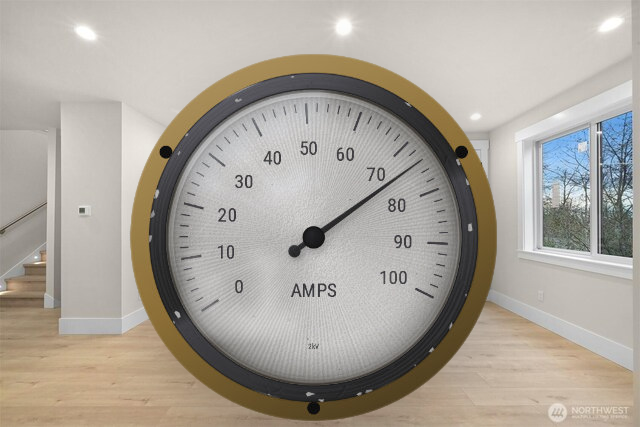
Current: A 74
